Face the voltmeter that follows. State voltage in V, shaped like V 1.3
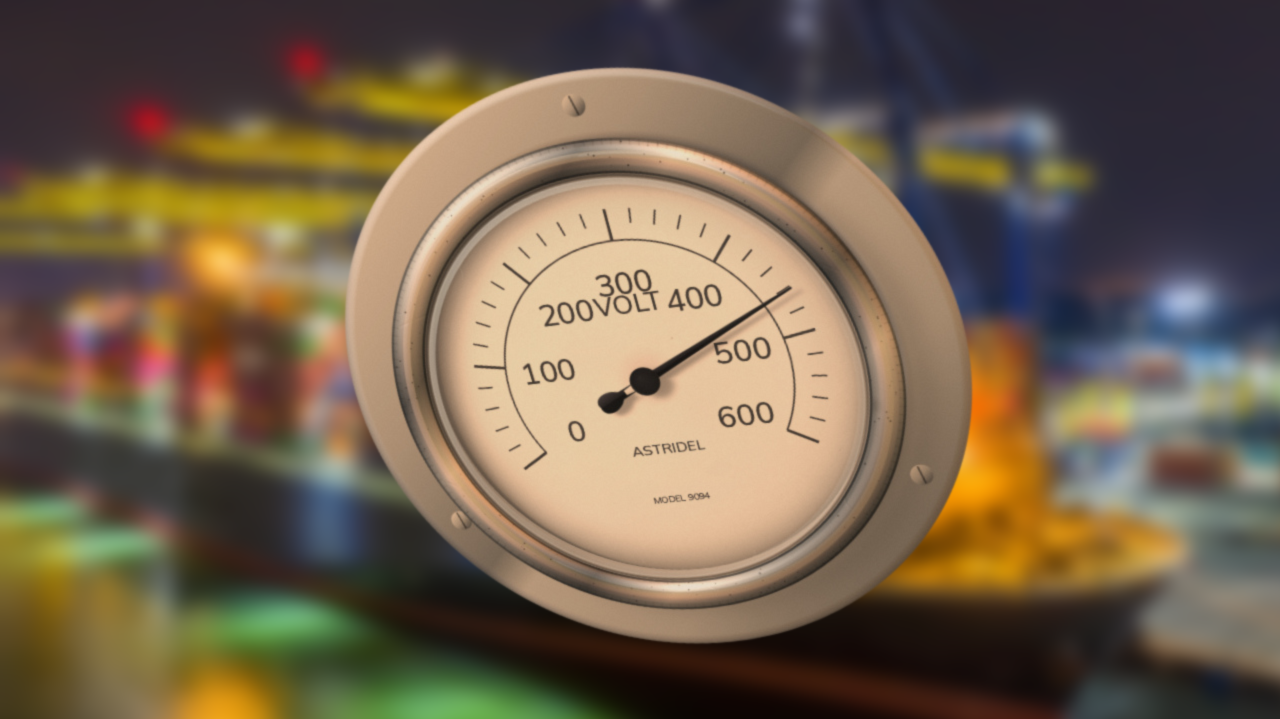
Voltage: V 460
